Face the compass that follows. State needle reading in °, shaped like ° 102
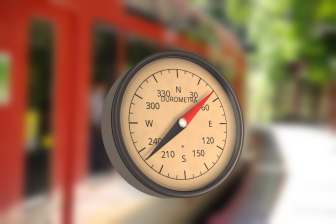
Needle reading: ° 50
